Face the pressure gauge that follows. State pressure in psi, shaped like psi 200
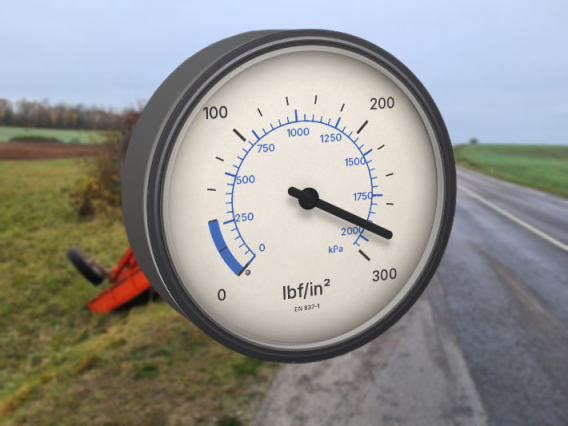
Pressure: psi 280
